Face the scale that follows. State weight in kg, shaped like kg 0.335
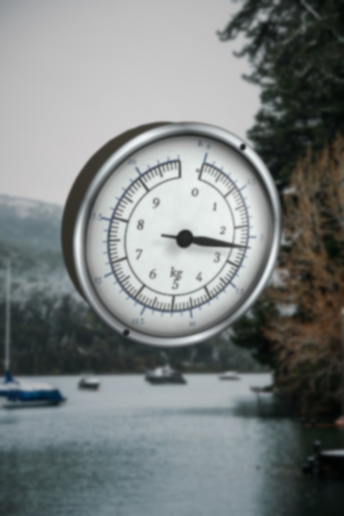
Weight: kg 2.5
